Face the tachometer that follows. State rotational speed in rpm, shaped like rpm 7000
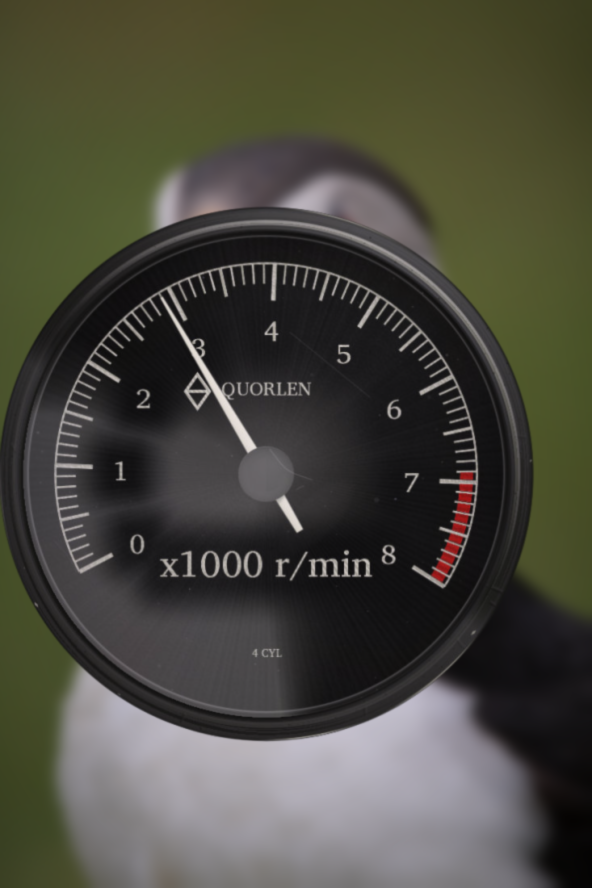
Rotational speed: rpm 2900
